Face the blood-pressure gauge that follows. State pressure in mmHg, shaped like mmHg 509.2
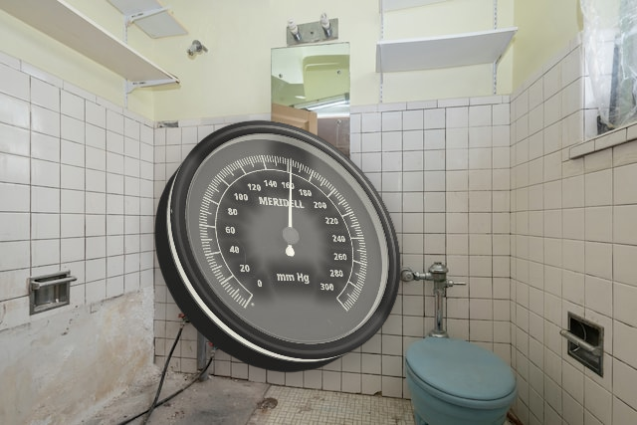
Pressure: mmHg 160
